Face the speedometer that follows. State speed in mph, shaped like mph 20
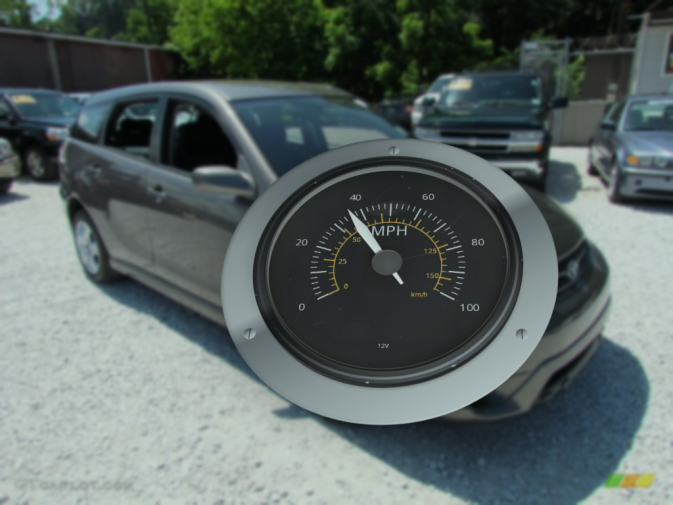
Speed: mph 36
